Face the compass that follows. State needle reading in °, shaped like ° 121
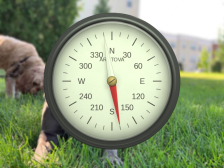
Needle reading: ° 170
